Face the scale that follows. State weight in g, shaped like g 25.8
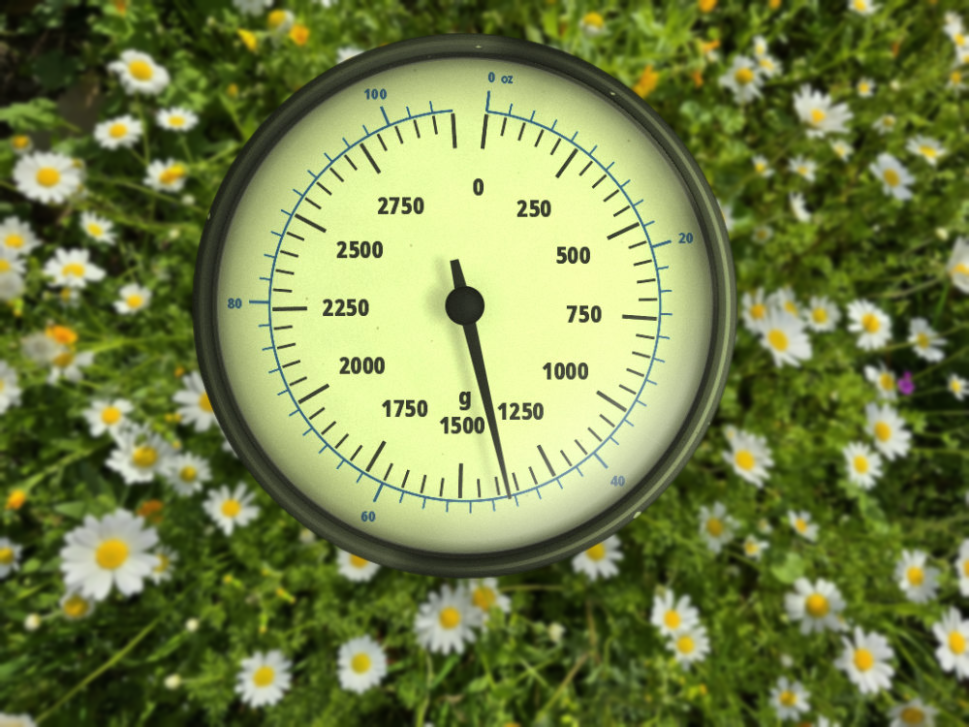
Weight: g 1375
